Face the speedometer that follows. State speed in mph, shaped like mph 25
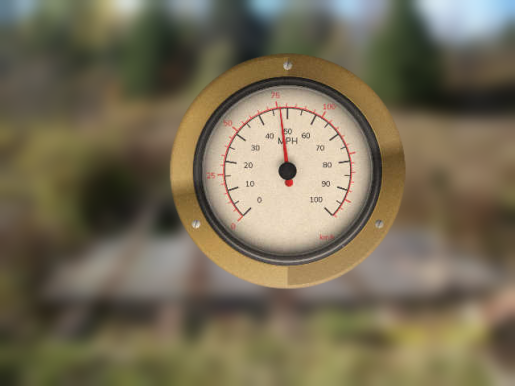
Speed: mph 47.5
